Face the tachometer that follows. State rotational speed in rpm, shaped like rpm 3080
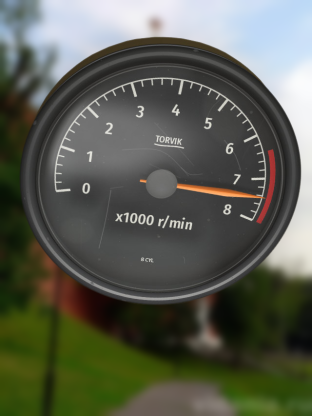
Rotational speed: rpm 7400
